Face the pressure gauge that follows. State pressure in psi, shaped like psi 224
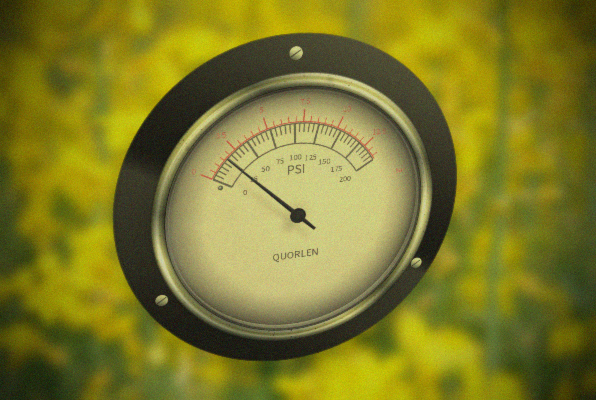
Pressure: psi 25
